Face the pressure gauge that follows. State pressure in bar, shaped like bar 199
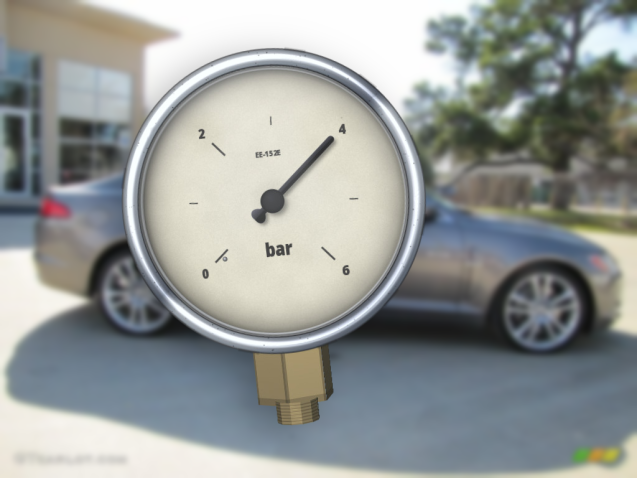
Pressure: bar 4
